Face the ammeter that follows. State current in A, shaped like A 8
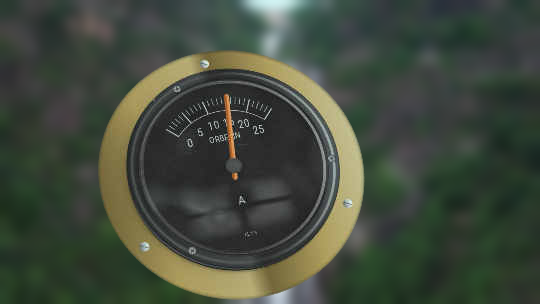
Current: A 15
